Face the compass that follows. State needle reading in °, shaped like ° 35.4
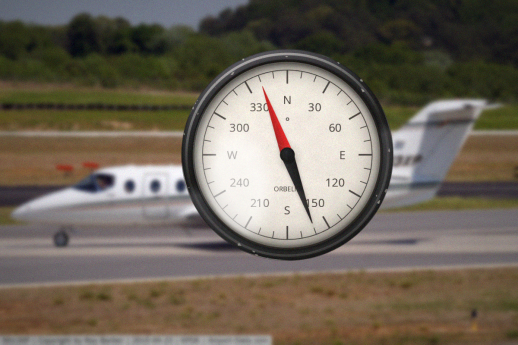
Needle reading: ° 340
